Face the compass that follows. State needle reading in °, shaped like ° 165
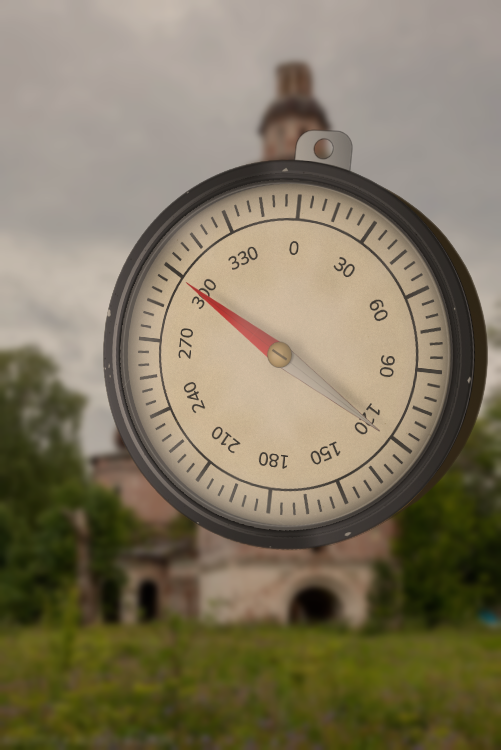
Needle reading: ° 300
